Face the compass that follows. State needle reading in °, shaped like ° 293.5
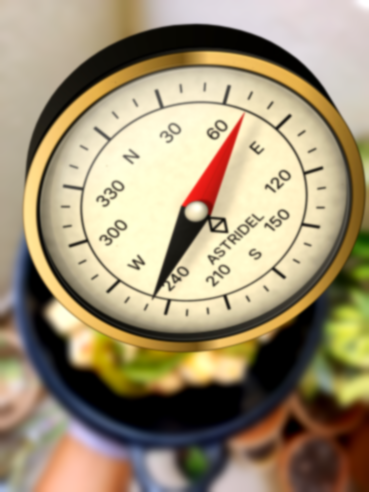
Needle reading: ° 70
